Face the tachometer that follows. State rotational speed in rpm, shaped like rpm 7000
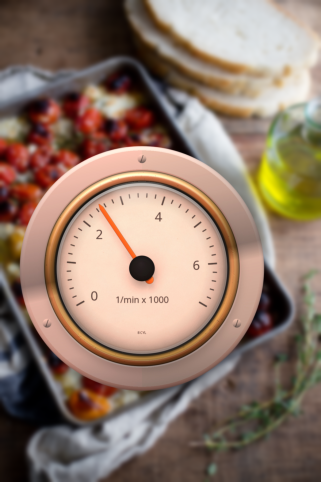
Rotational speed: rpm 2500
